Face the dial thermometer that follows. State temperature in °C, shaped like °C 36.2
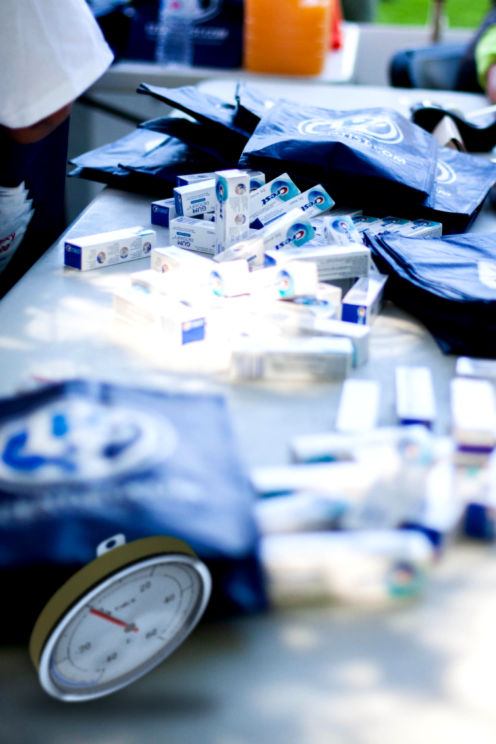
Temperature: °C 0
